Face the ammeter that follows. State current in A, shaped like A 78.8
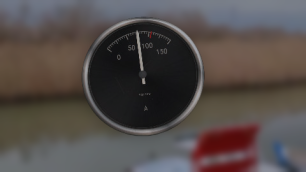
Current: A 75
